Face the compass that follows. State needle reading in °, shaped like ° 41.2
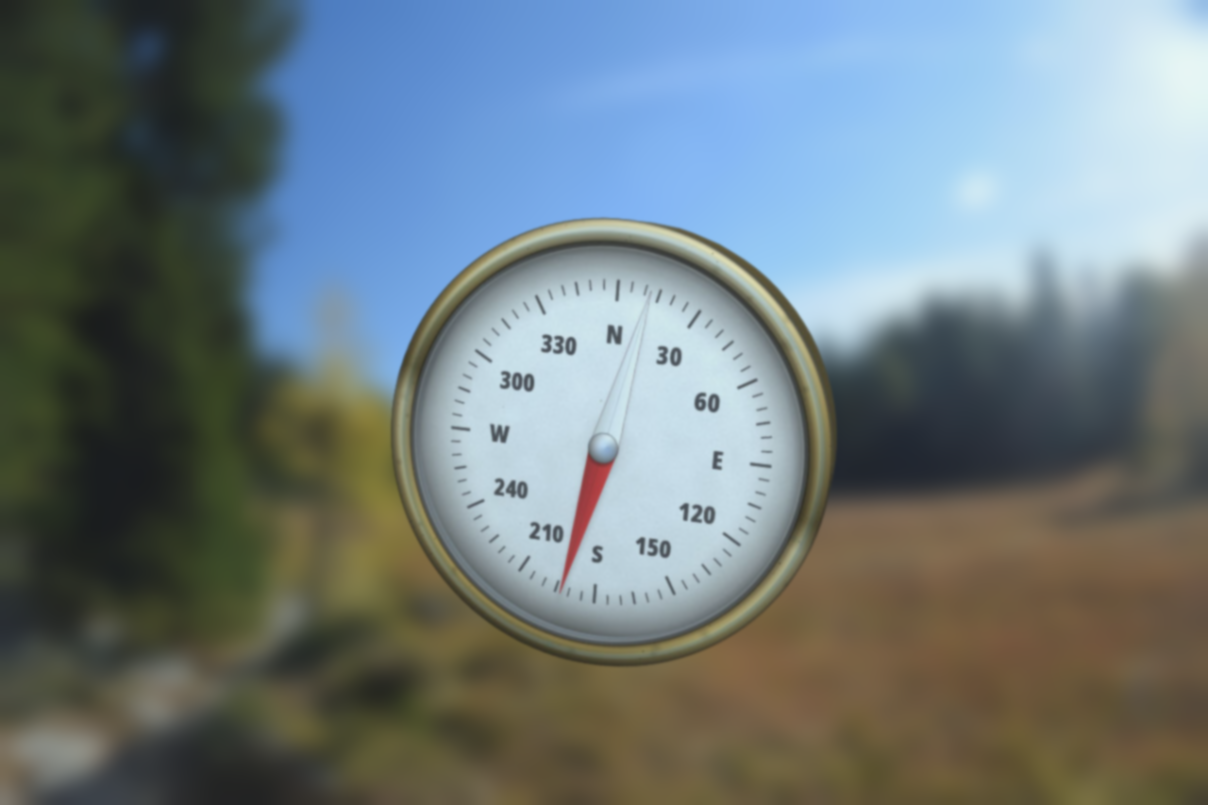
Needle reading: ° 192.5
